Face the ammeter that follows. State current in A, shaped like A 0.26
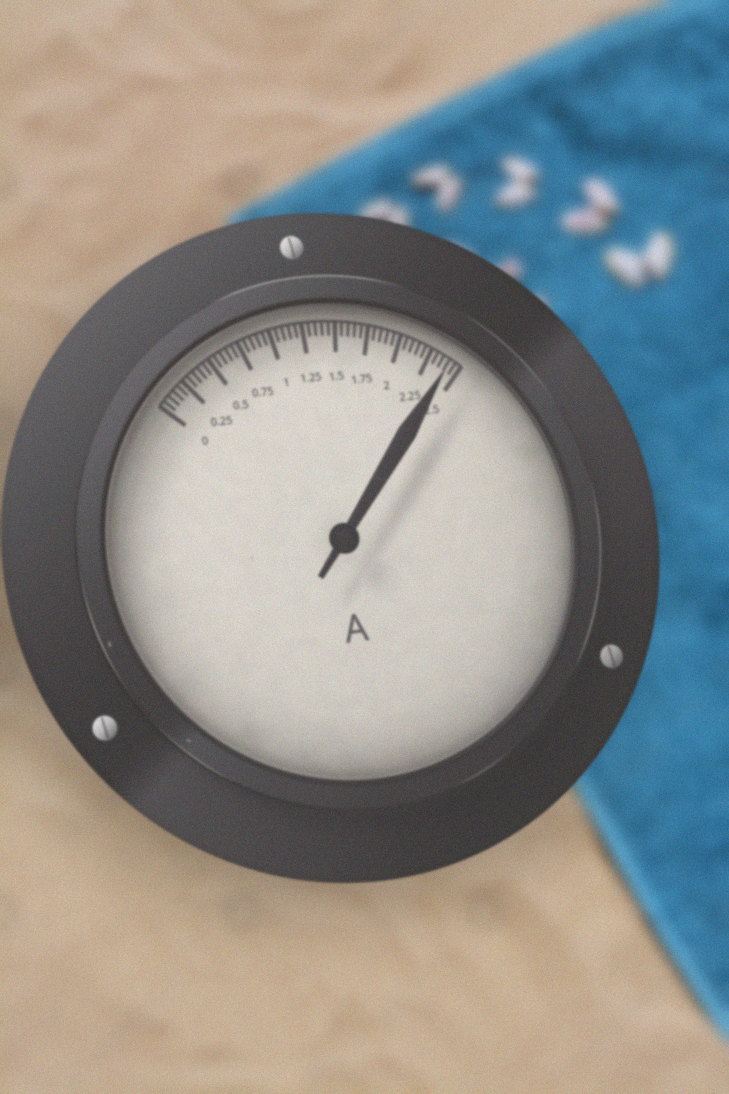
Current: A 2.4
